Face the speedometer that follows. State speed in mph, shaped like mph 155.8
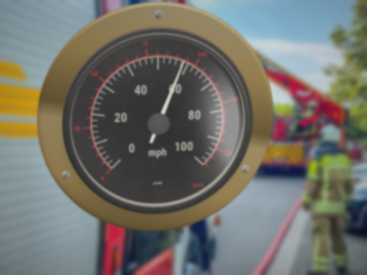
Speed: mph 58
